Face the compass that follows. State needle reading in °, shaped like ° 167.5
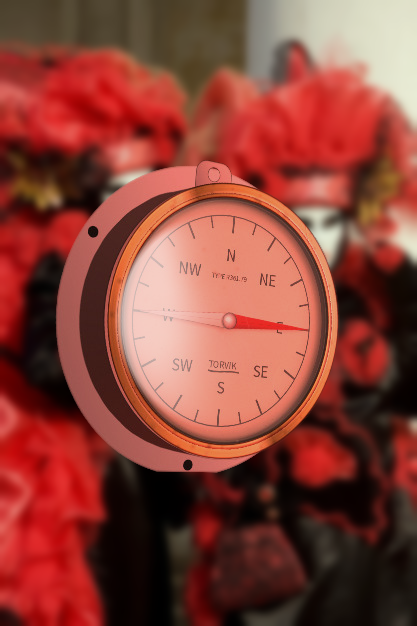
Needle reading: ° 90
